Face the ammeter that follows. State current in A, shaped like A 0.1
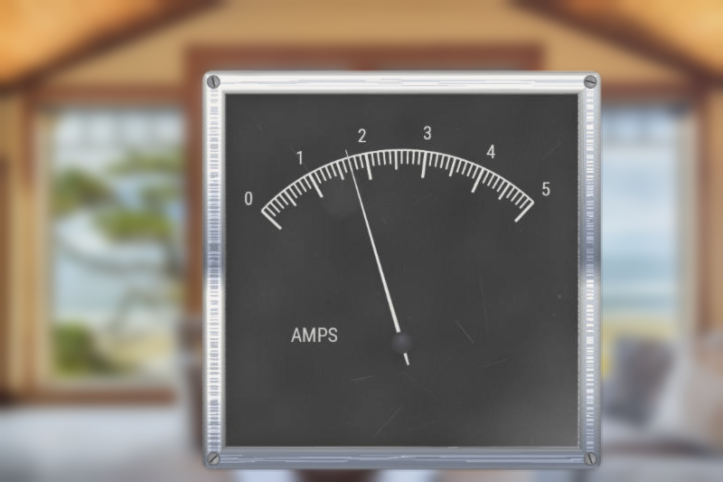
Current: A 1.7
